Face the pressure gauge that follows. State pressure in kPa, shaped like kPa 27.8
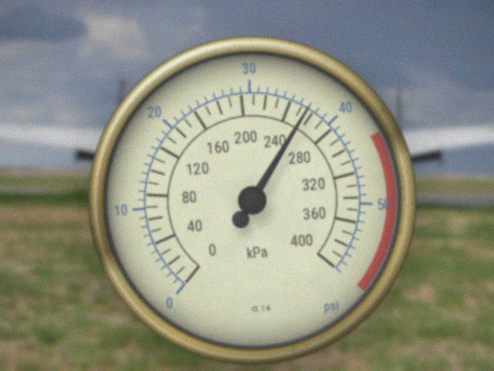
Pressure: kPa 255
